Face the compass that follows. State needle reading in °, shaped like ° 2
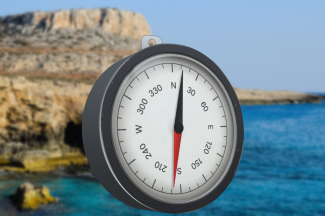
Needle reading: ° 190
